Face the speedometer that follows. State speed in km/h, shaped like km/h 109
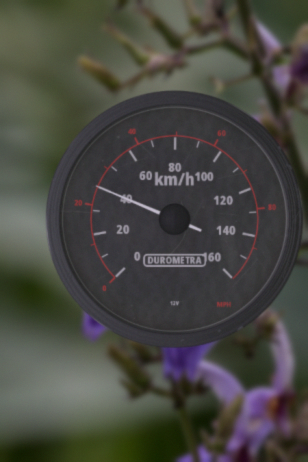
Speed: km/h 40
